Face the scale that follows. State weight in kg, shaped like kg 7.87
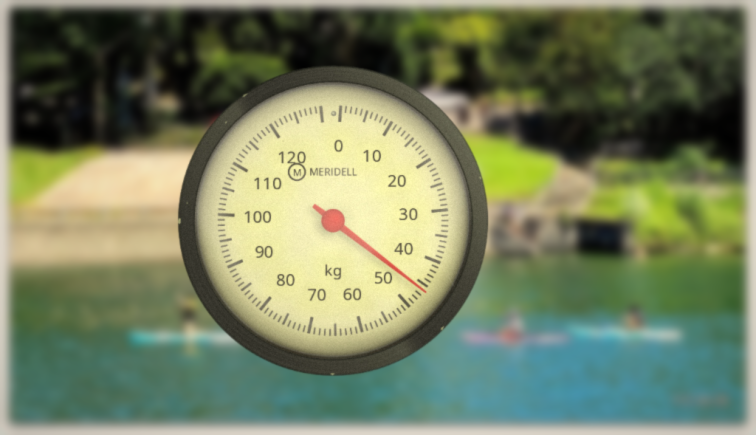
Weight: kg 46
